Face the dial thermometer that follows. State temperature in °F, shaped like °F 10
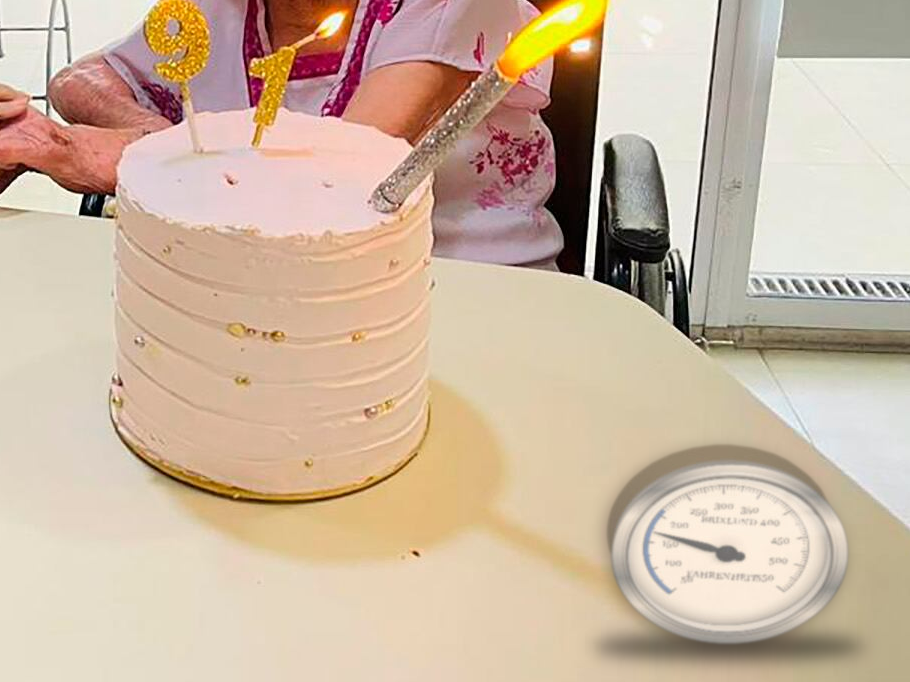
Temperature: °F 175
